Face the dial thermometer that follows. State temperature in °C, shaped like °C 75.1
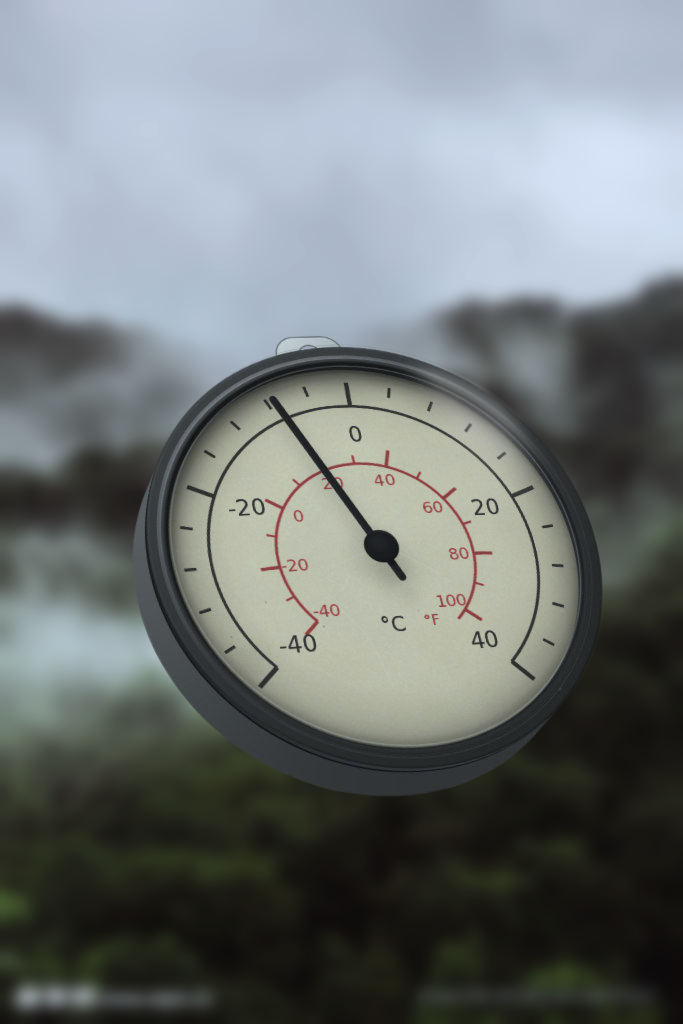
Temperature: °C -8
